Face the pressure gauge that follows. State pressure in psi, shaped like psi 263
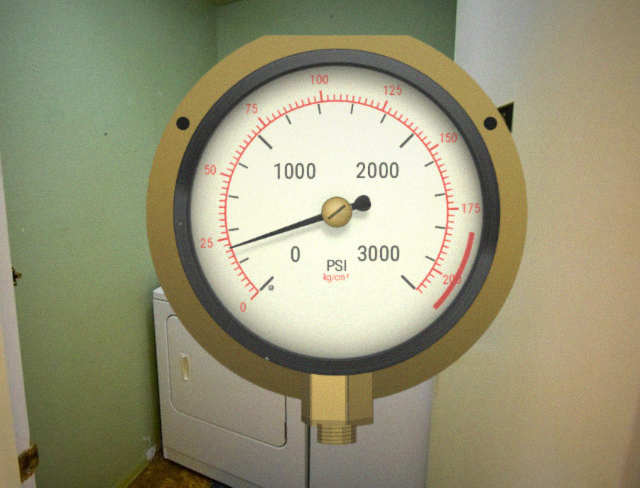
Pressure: psi 300
